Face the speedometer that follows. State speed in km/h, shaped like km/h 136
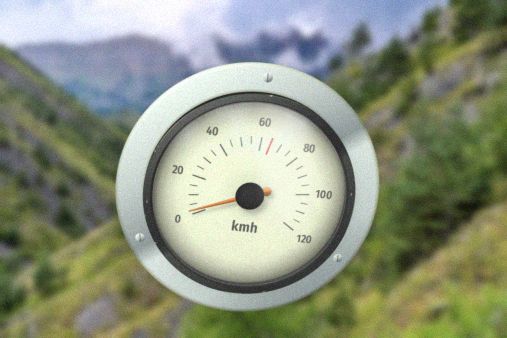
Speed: km/h 2.5
